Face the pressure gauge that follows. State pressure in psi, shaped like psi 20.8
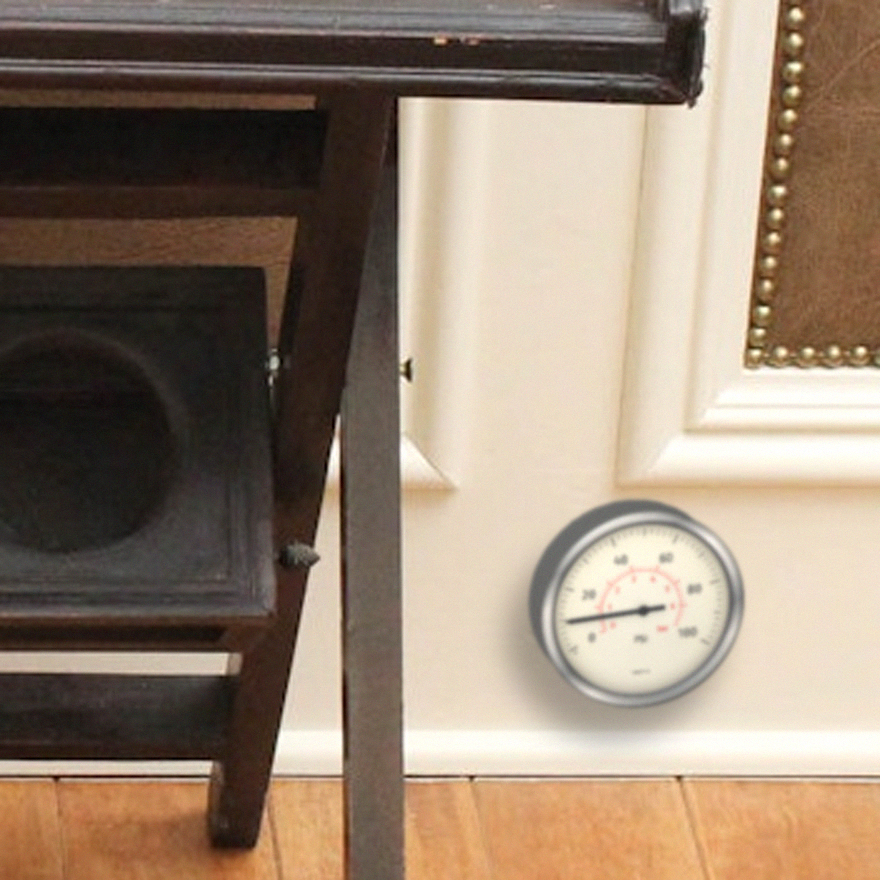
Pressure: psi 10
